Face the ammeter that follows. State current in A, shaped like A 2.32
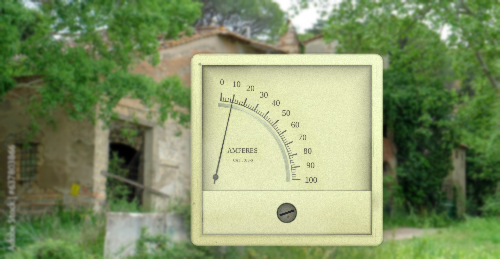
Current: A 10
